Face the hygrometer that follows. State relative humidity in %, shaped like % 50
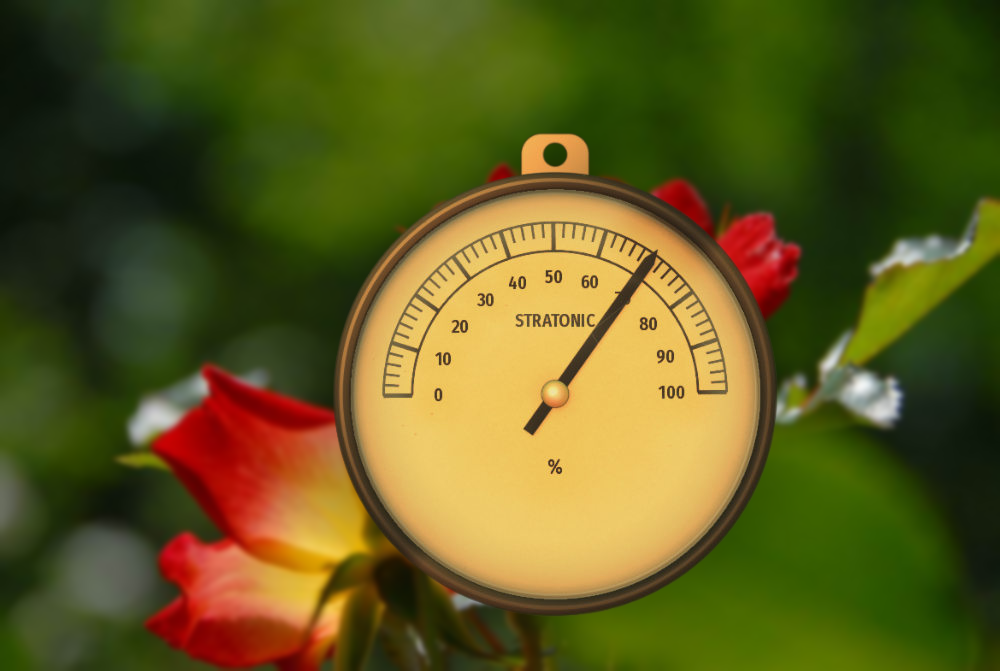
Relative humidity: % 70
